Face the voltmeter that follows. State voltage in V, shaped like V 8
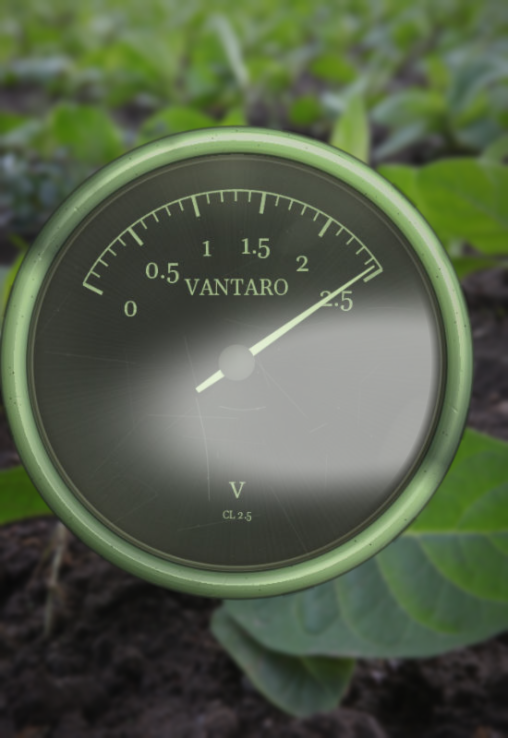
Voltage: V 2.45
